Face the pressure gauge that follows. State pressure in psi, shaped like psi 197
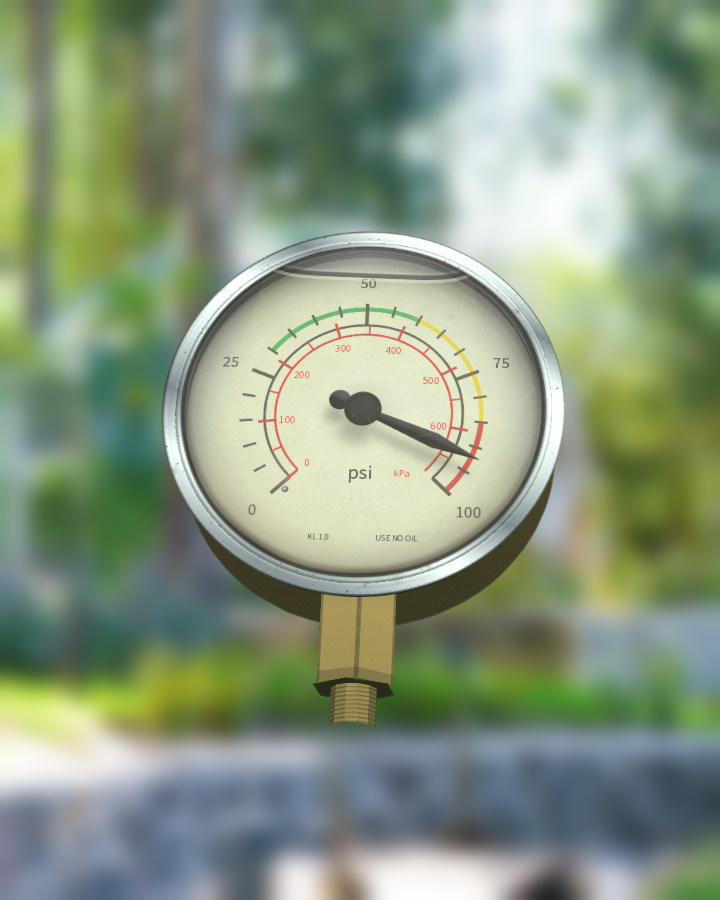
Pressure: psi 92.5
